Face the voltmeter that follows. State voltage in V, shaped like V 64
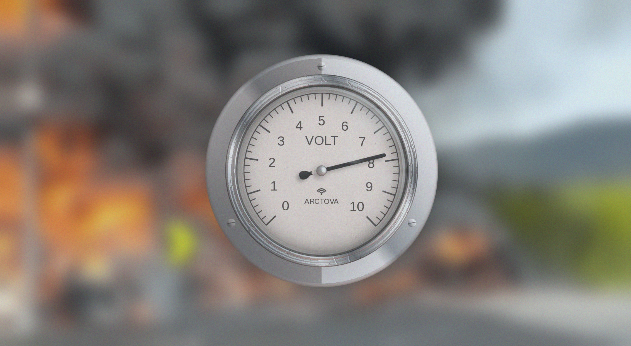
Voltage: V 7.8
